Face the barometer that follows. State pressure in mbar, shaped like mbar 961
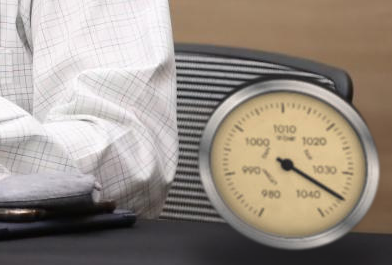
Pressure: mbar 1035
